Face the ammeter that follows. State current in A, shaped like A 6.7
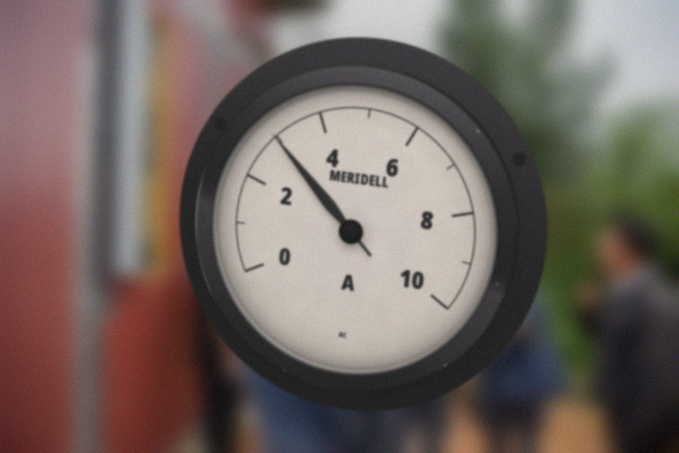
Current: A 3
